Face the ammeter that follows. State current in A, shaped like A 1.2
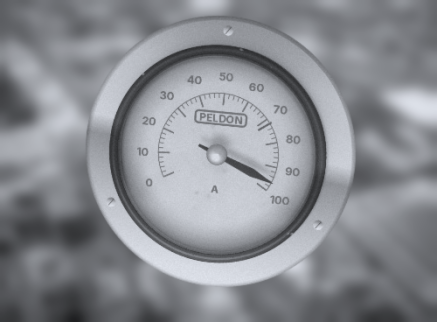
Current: A 96
